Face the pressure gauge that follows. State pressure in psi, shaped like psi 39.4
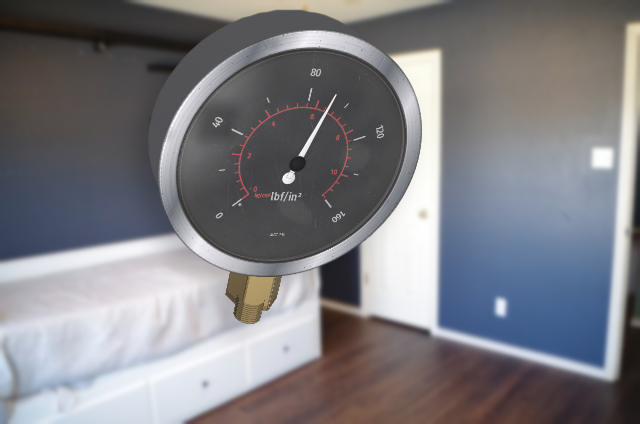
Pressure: psi 90
